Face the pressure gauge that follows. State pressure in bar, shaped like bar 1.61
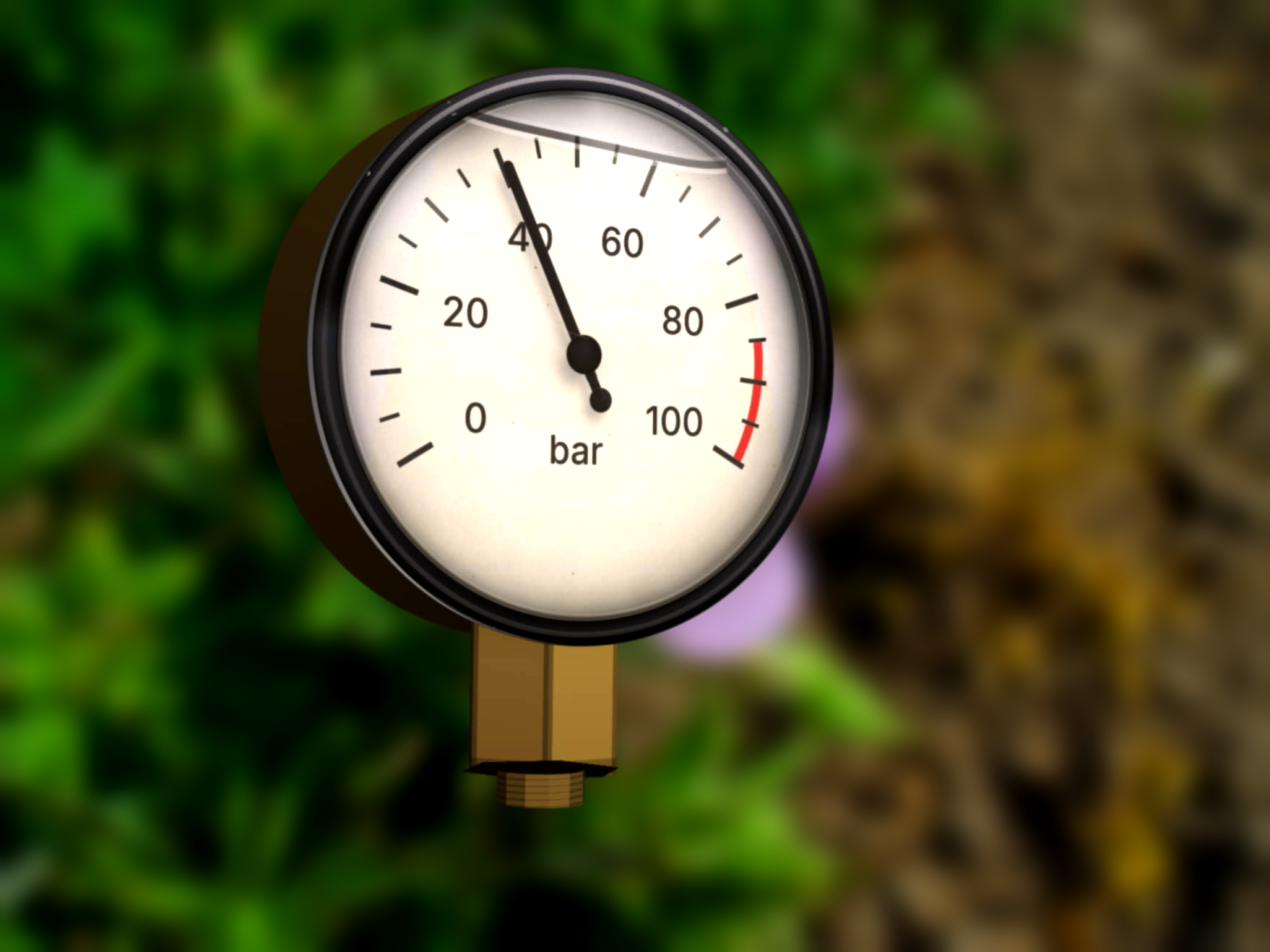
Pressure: bar 40
